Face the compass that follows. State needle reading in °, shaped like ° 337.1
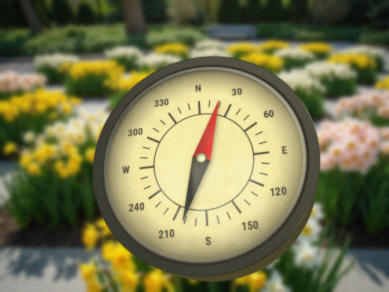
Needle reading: ° 20
